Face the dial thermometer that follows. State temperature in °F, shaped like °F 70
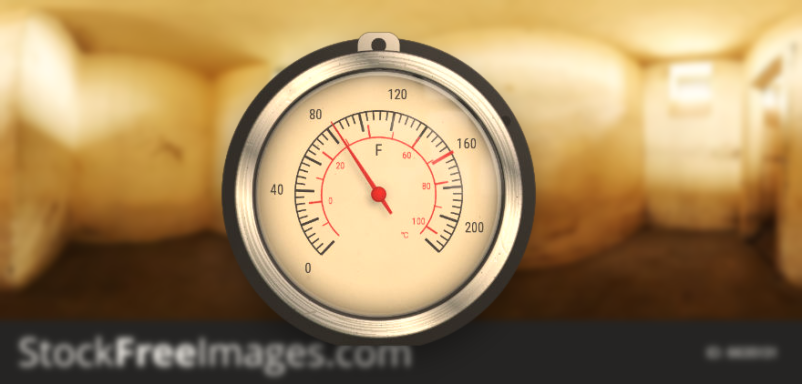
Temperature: °F 84
